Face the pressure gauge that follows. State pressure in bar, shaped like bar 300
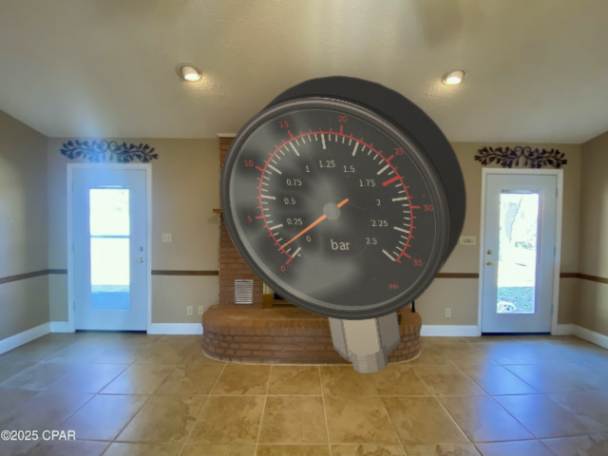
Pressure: bar 0.1
